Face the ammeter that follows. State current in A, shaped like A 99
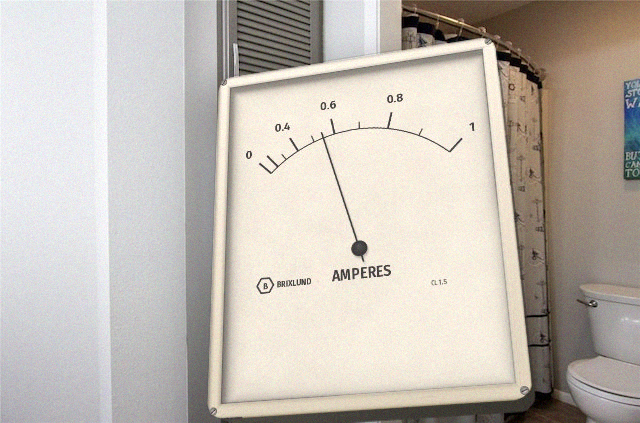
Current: A 0.55
